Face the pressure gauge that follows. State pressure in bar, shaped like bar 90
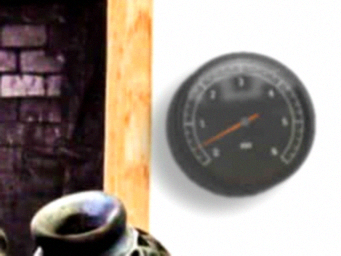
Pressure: bar 0.4
